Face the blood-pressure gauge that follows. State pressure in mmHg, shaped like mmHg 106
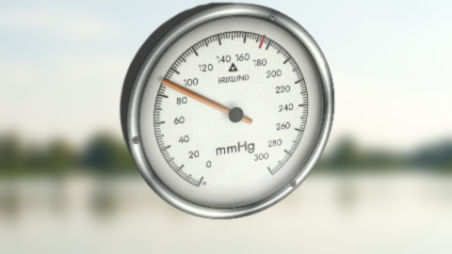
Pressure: mmHg 90
